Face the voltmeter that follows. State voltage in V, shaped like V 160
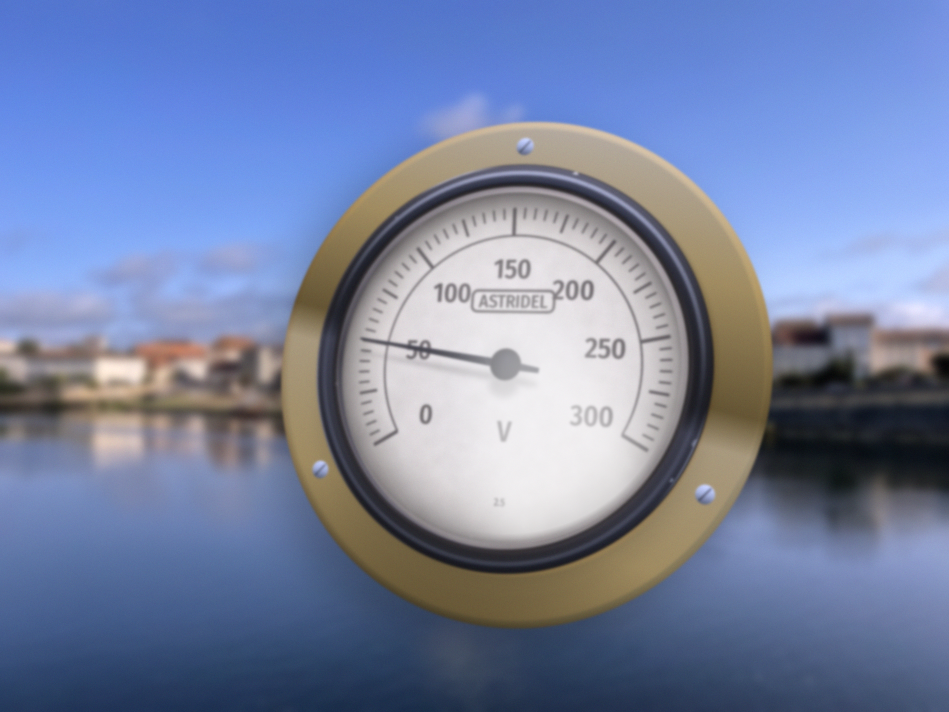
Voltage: V 50
